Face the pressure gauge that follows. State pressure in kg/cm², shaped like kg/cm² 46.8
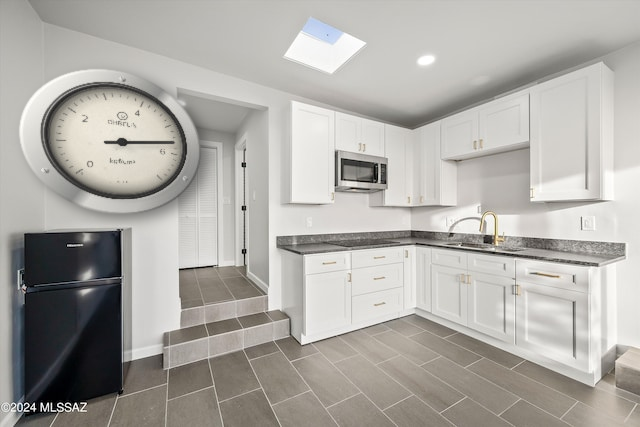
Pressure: kg/cm² 5.6
